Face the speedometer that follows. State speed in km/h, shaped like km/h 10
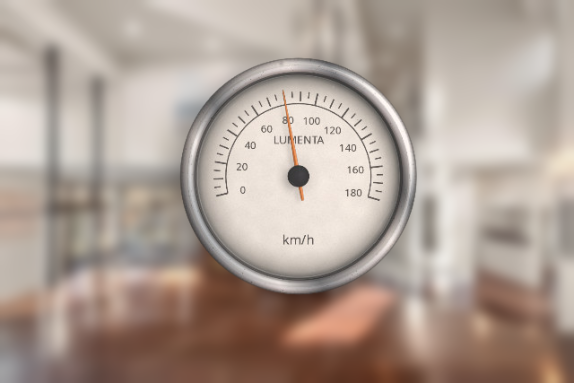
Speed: km/h 80
